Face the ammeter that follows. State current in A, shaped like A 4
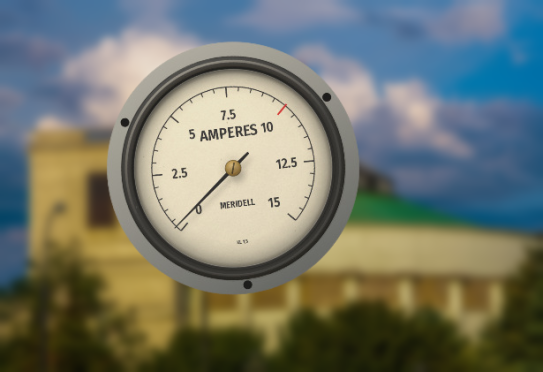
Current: A 0.25
